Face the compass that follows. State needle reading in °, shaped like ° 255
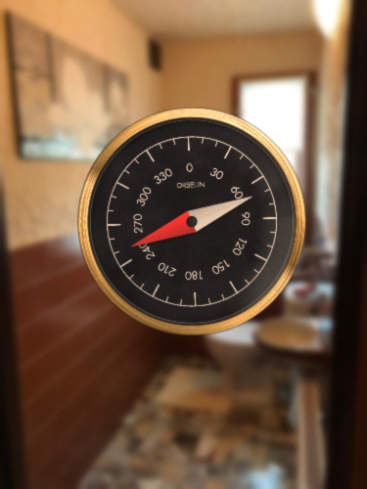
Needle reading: ° 250
